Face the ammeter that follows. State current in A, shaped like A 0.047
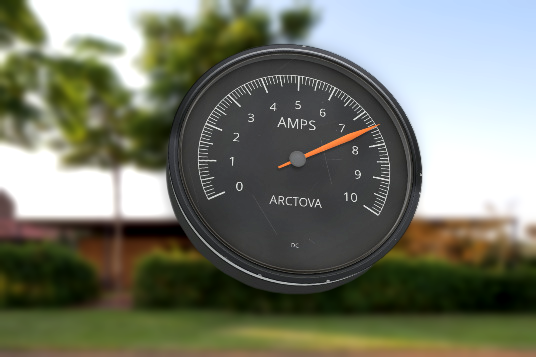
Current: A 7.5
